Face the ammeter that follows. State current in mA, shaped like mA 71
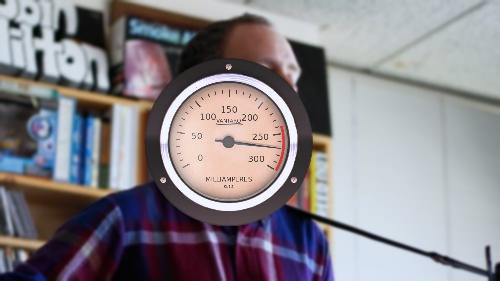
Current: mA 270
